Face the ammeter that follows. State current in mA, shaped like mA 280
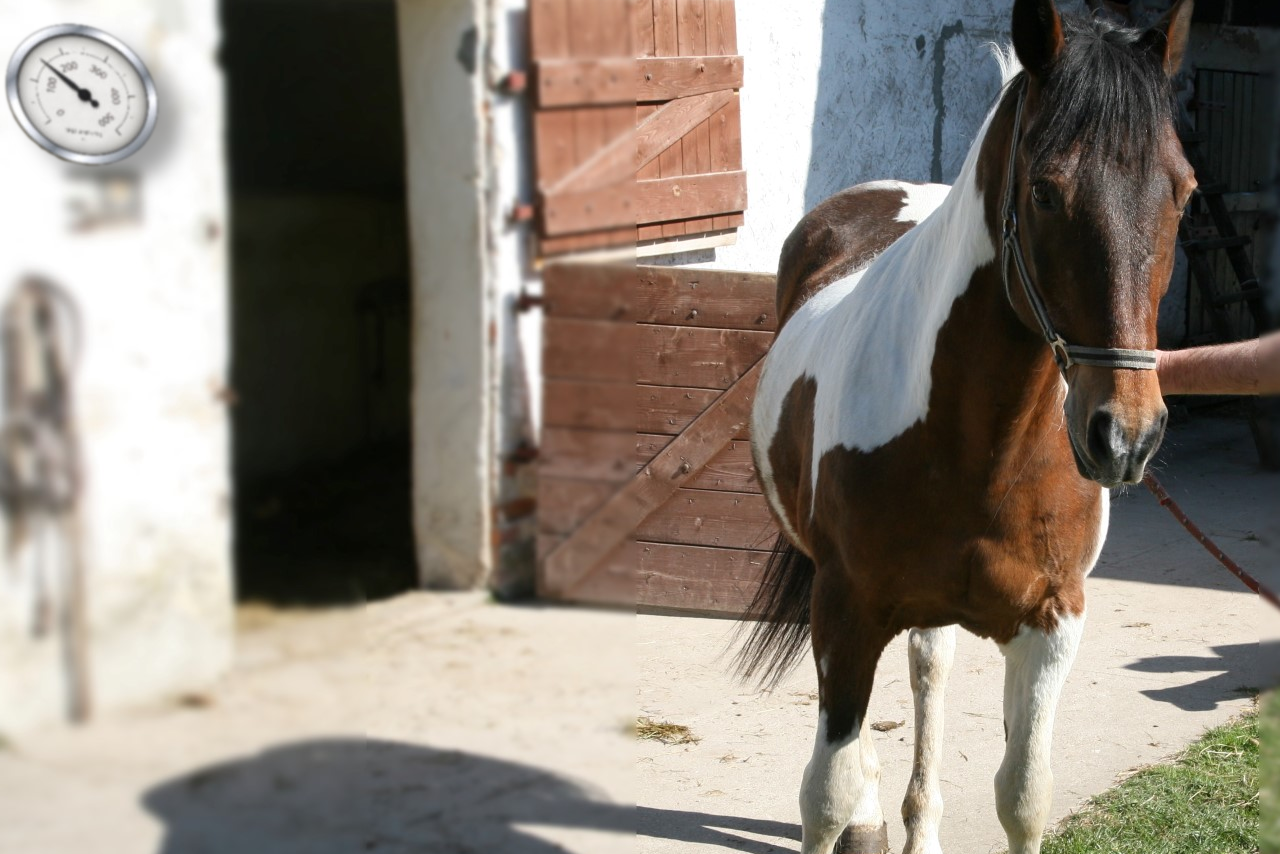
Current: mA 150
